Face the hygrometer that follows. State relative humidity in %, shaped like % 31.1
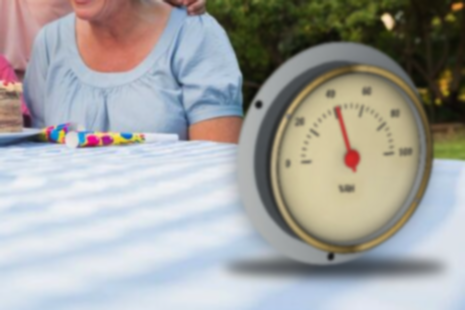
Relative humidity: % 40
